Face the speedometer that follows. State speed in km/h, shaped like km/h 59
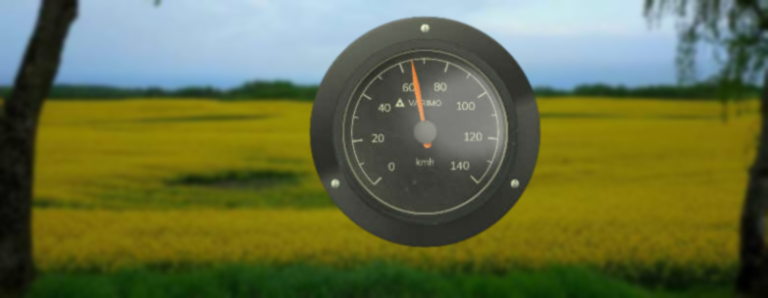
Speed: km/h 65
